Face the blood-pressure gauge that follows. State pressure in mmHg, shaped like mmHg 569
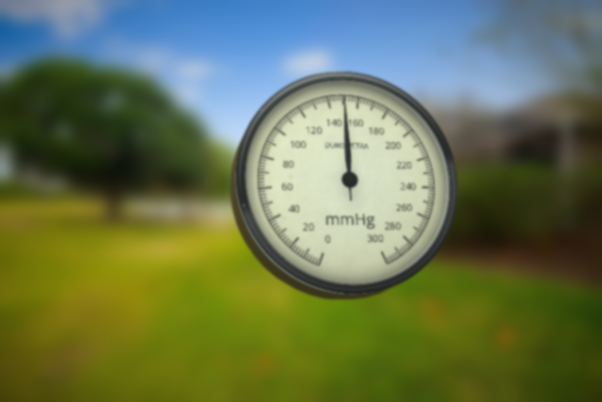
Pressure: mmHg 150
